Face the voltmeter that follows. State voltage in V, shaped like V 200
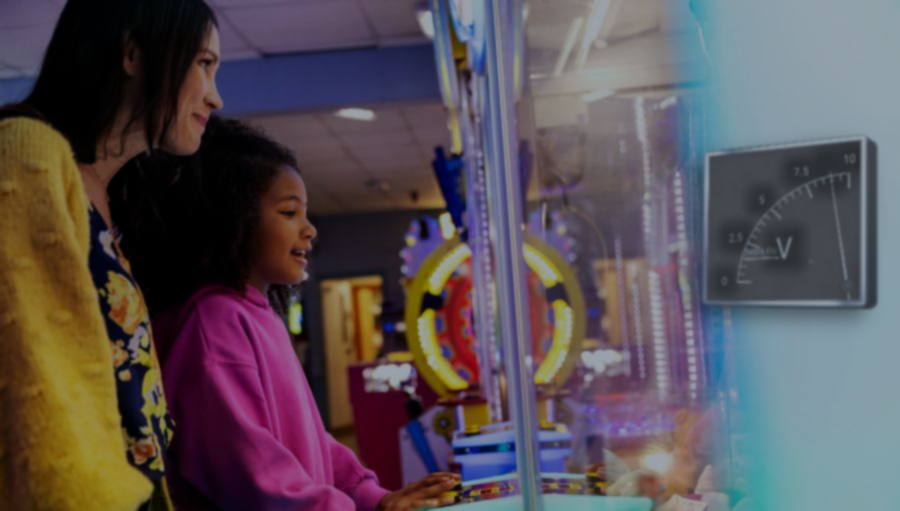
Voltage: V 9
